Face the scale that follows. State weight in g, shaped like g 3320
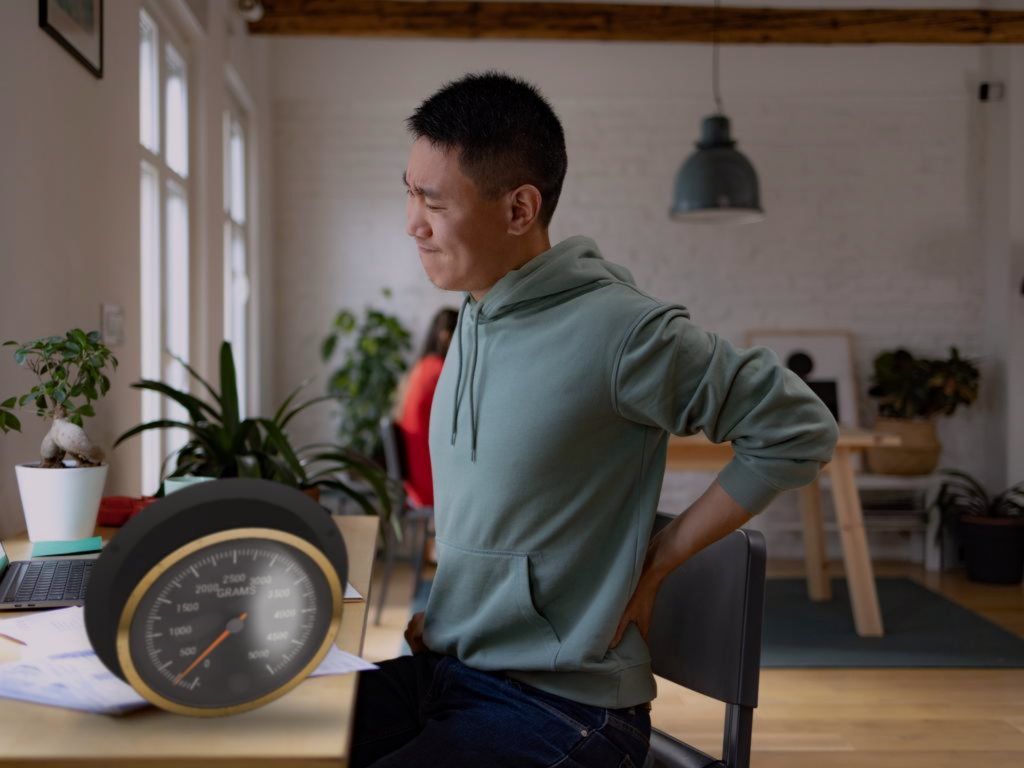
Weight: g 250
